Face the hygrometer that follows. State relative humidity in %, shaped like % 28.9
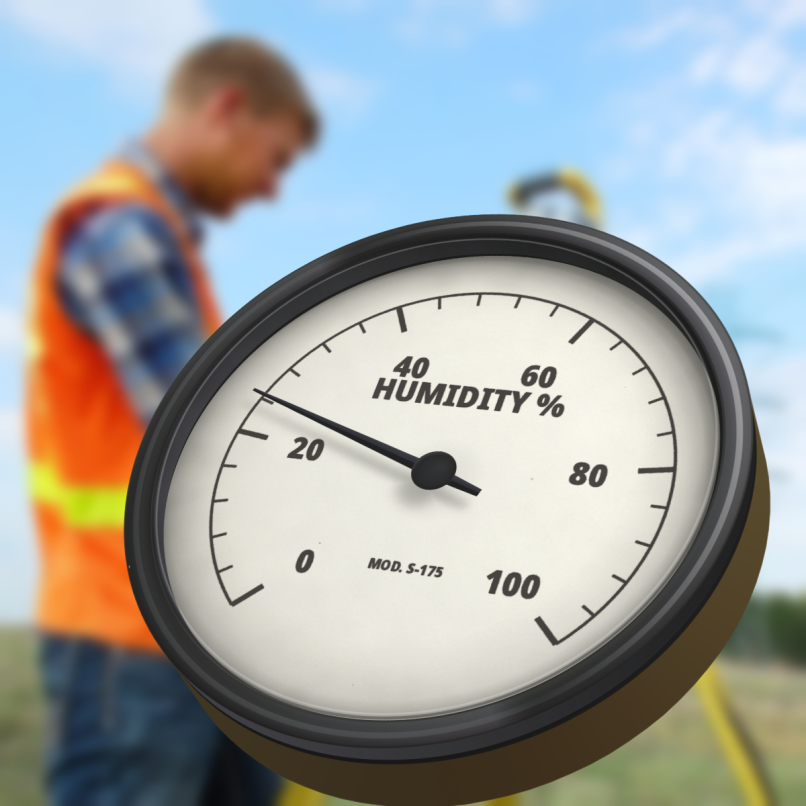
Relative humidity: % 24
